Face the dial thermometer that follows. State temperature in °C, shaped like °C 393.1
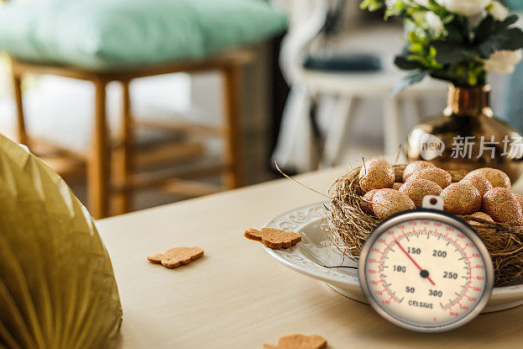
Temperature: °C 137.5
